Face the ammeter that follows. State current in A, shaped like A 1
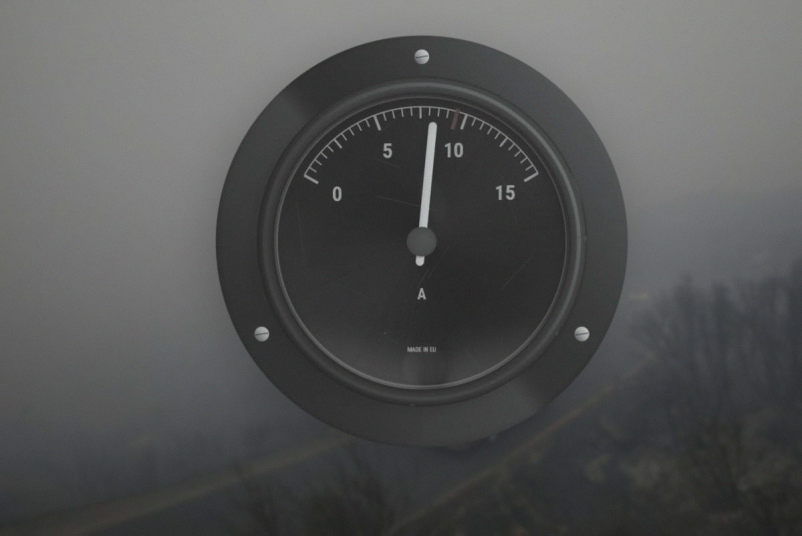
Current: A 8.25
